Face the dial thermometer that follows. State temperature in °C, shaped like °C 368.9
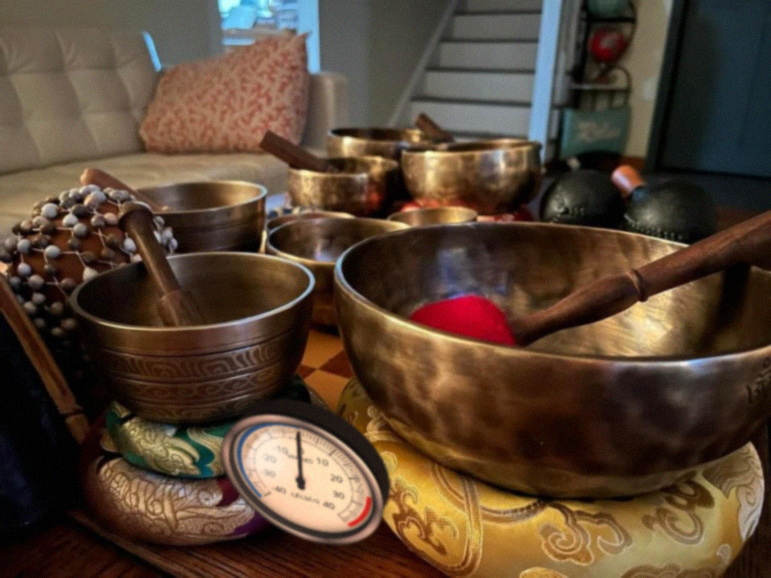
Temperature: °C 0
